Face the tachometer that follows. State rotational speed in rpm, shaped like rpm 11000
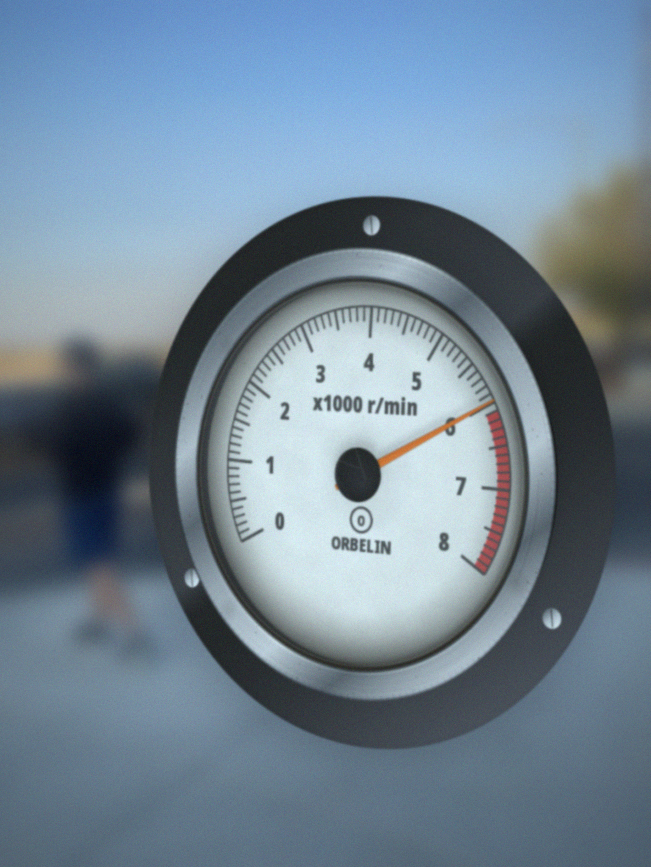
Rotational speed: rpm 6000
